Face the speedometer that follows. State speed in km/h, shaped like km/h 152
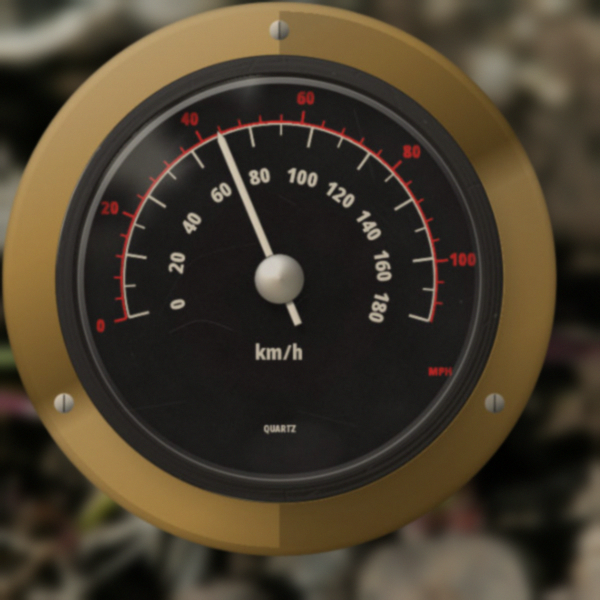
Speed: km/h 70
